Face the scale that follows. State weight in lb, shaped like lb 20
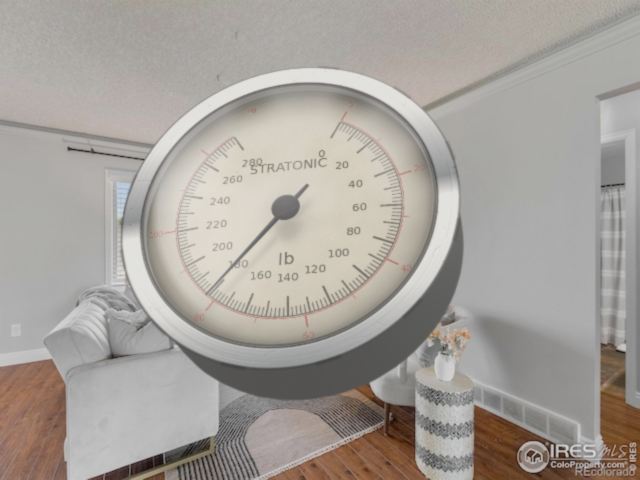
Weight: lb 180
